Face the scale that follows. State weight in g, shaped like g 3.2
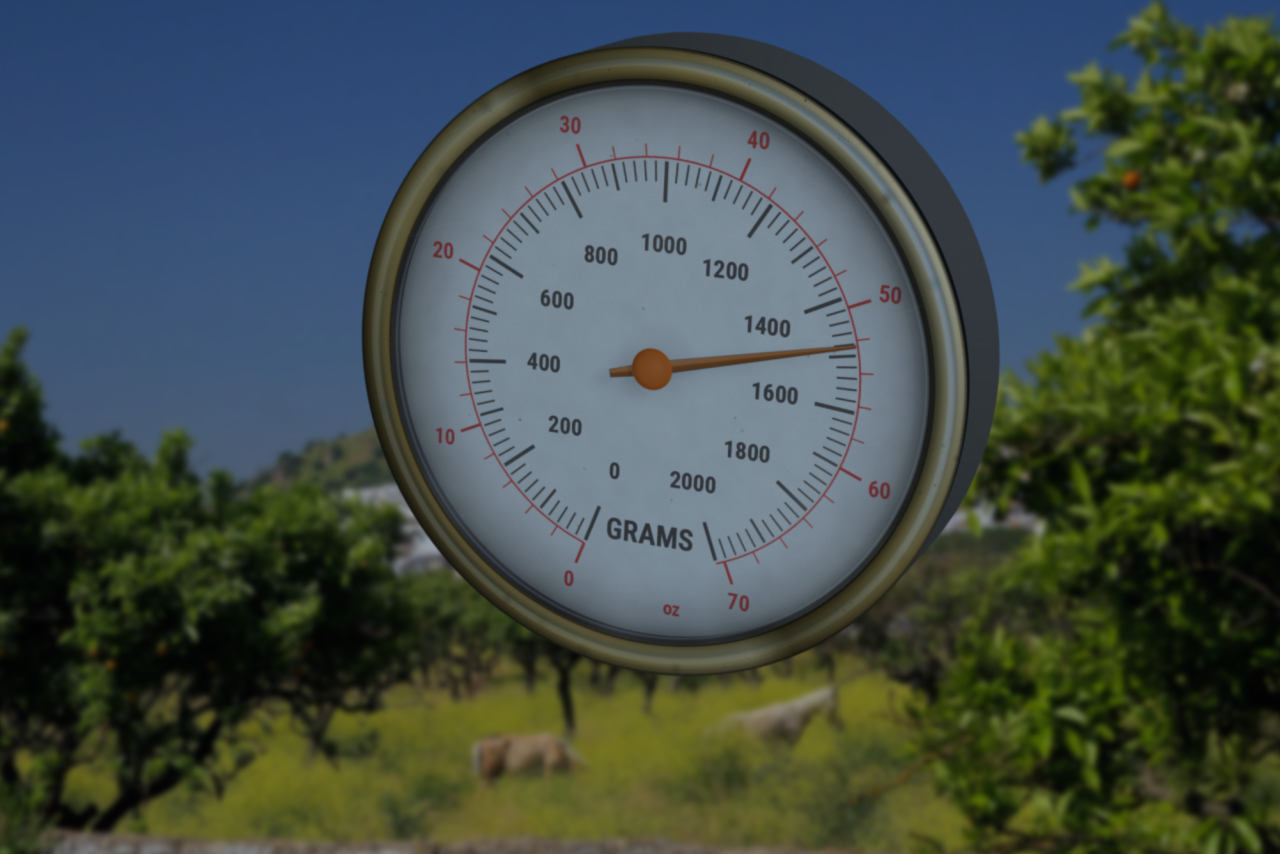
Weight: g 1480
